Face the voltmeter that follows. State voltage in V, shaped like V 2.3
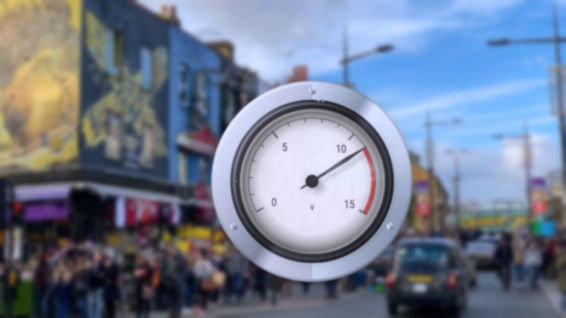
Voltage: V 11
